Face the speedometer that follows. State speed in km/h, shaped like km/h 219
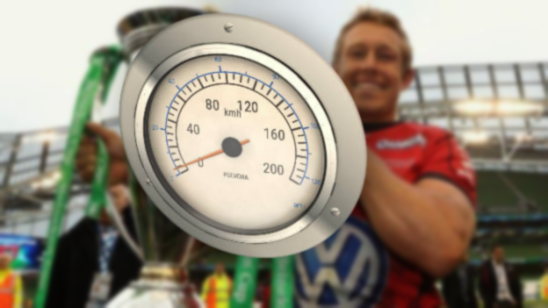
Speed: km/h 5
